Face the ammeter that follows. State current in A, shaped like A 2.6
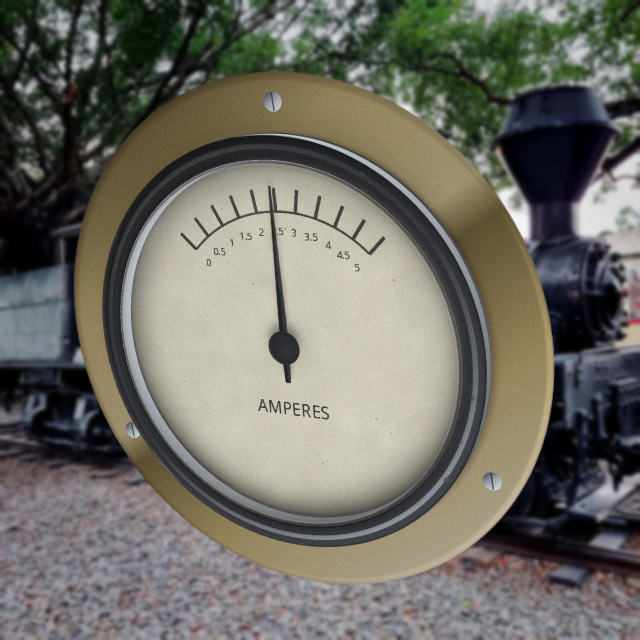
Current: A 2.5
